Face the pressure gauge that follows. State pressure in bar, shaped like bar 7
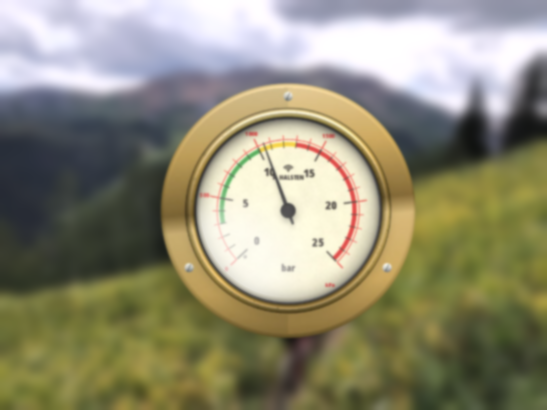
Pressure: bar 10.5
